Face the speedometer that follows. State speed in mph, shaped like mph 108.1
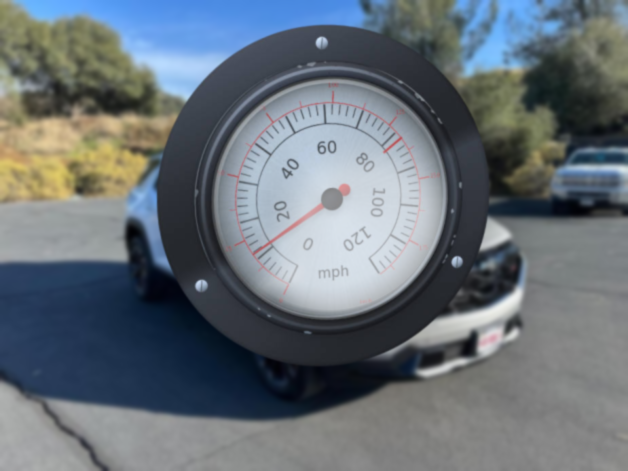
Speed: mph 12
